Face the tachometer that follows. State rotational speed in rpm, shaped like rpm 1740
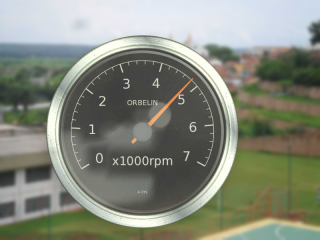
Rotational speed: rpm 4800
